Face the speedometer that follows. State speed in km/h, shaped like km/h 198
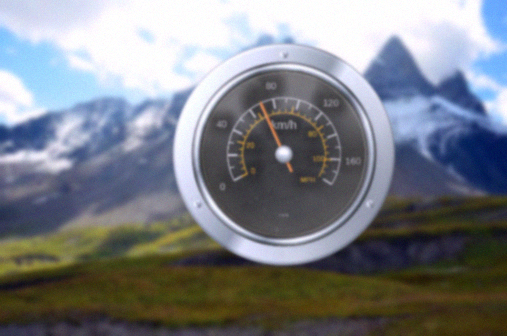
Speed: km/h 70
